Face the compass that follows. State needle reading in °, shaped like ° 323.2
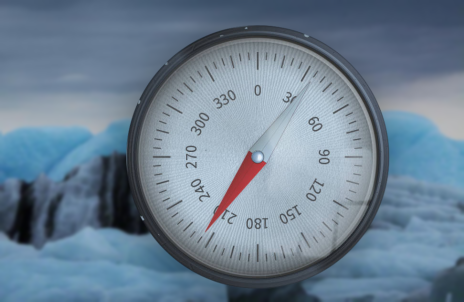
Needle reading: ° 215
